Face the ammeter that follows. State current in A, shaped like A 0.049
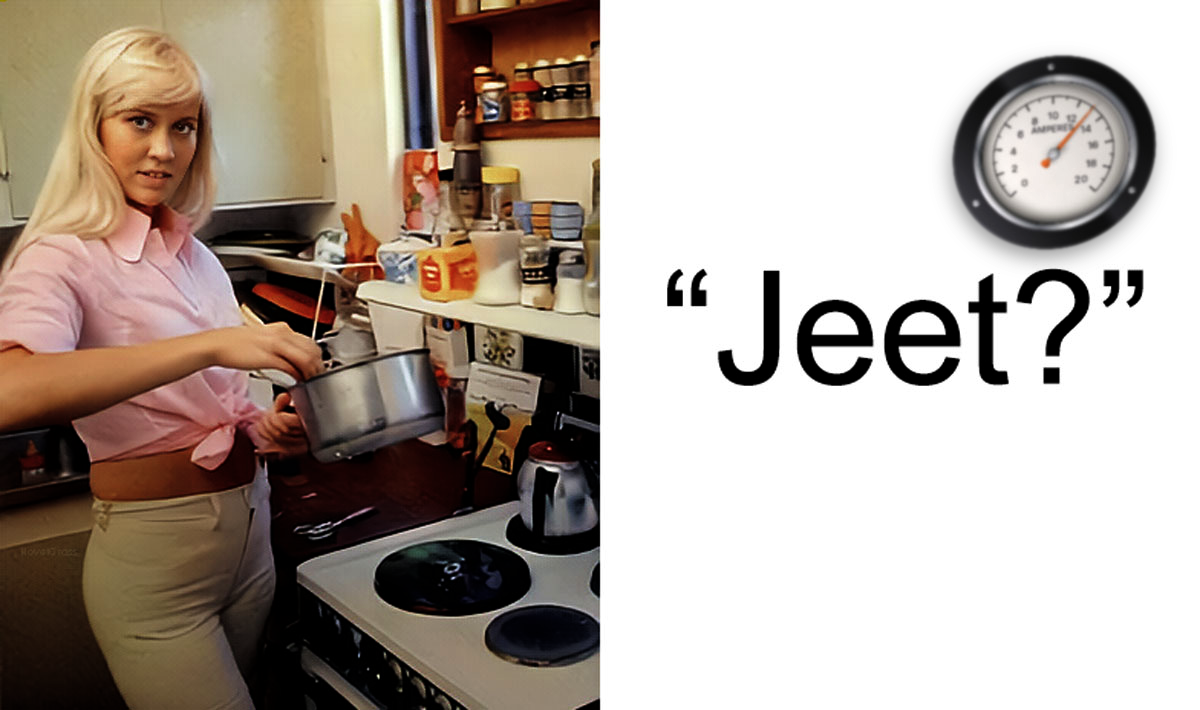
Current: A 13
